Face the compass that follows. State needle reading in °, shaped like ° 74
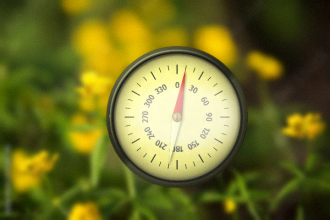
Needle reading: ° 10
